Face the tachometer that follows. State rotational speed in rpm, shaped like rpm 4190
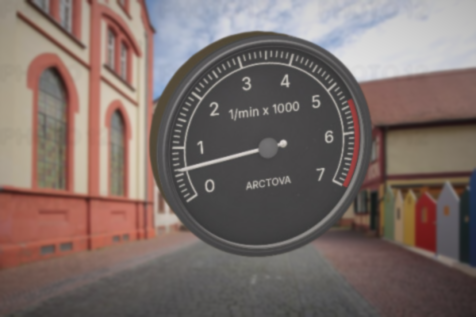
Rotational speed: rpm 600
